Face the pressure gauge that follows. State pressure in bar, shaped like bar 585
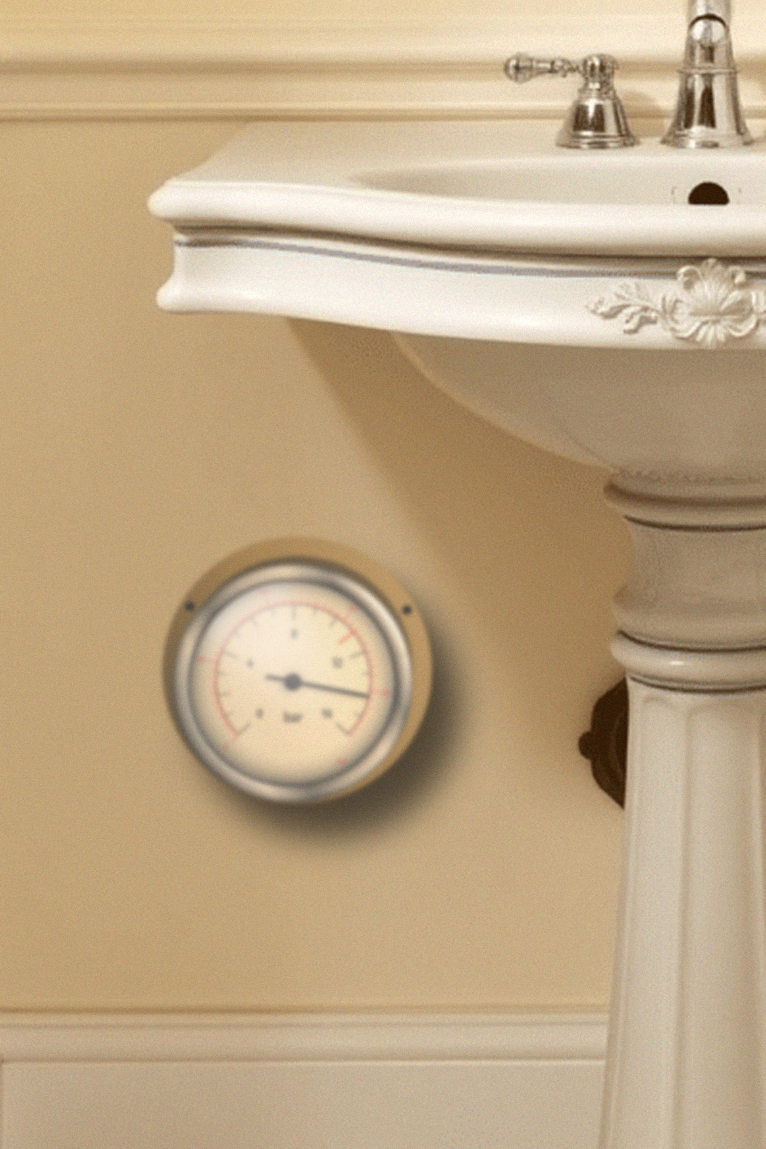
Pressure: bar 14
